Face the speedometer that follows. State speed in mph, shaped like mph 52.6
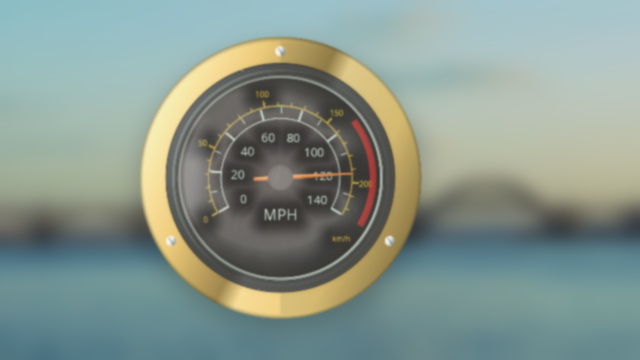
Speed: mph 120
